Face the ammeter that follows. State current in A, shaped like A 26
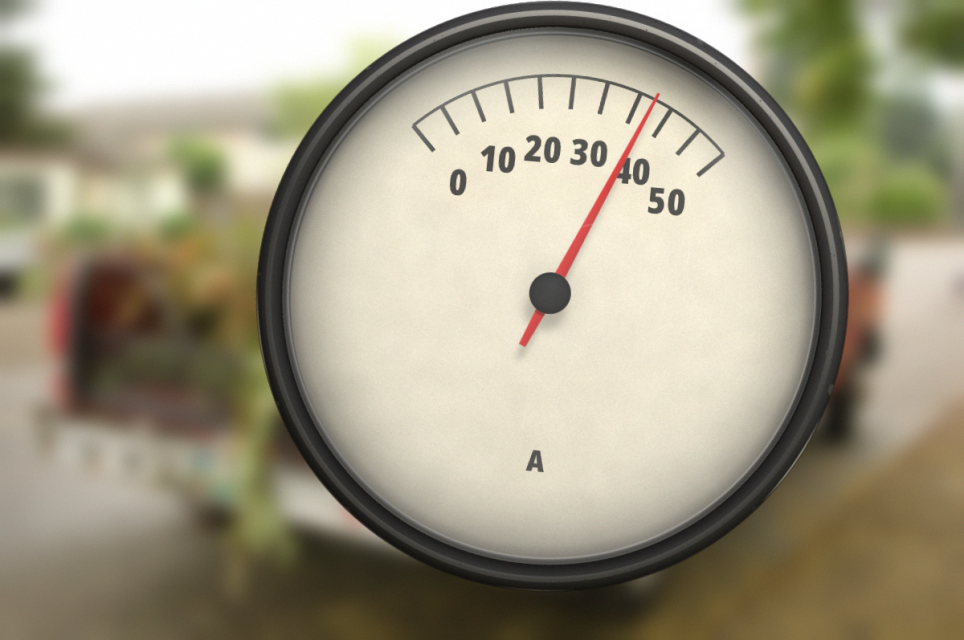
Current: A 37.5
